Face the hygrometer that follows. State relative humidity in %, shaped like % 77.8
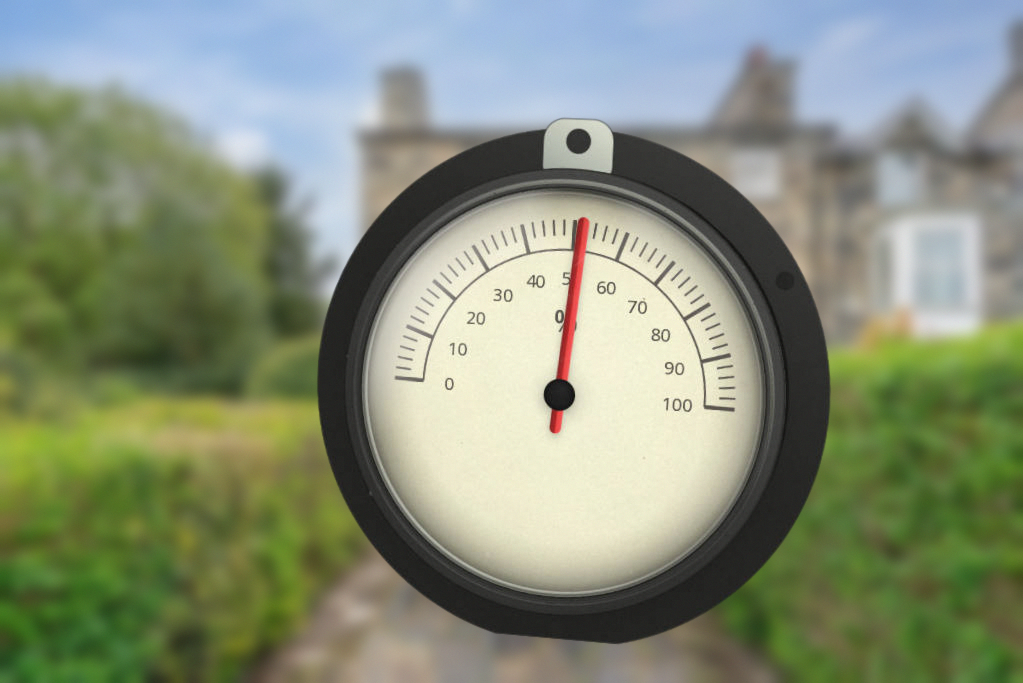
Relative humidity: % 52
